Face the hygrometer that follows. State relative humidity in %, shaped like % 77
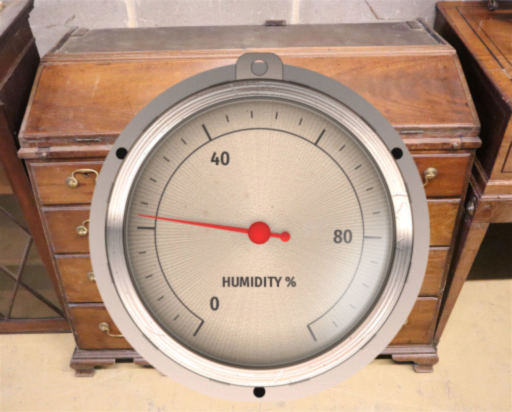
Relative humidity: % 22
